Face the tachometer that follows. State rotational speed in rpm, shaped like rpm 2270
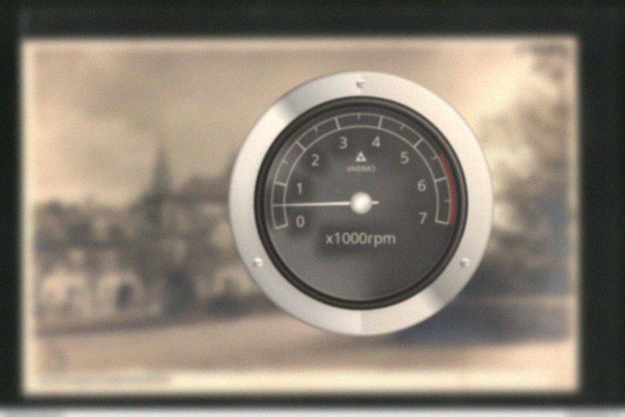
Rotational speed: rpm 500
